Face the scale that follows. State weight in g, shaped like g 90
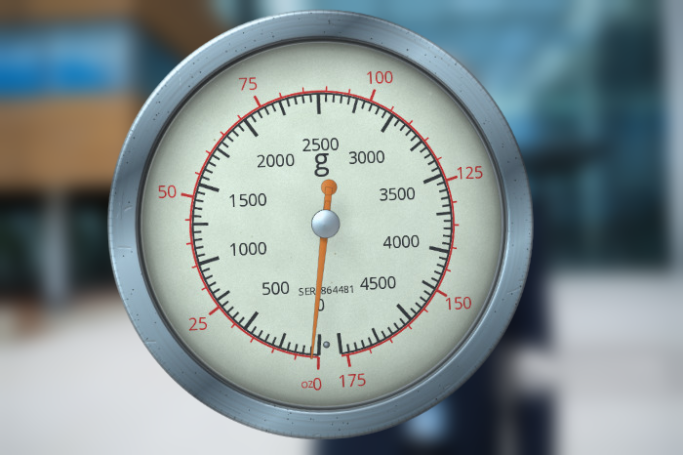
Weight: g 50
